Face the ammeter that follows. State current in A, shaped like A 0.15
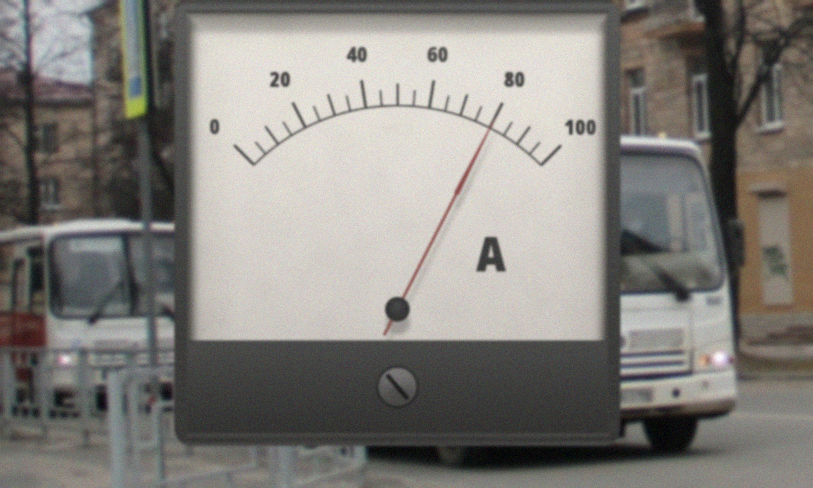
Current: A 80
